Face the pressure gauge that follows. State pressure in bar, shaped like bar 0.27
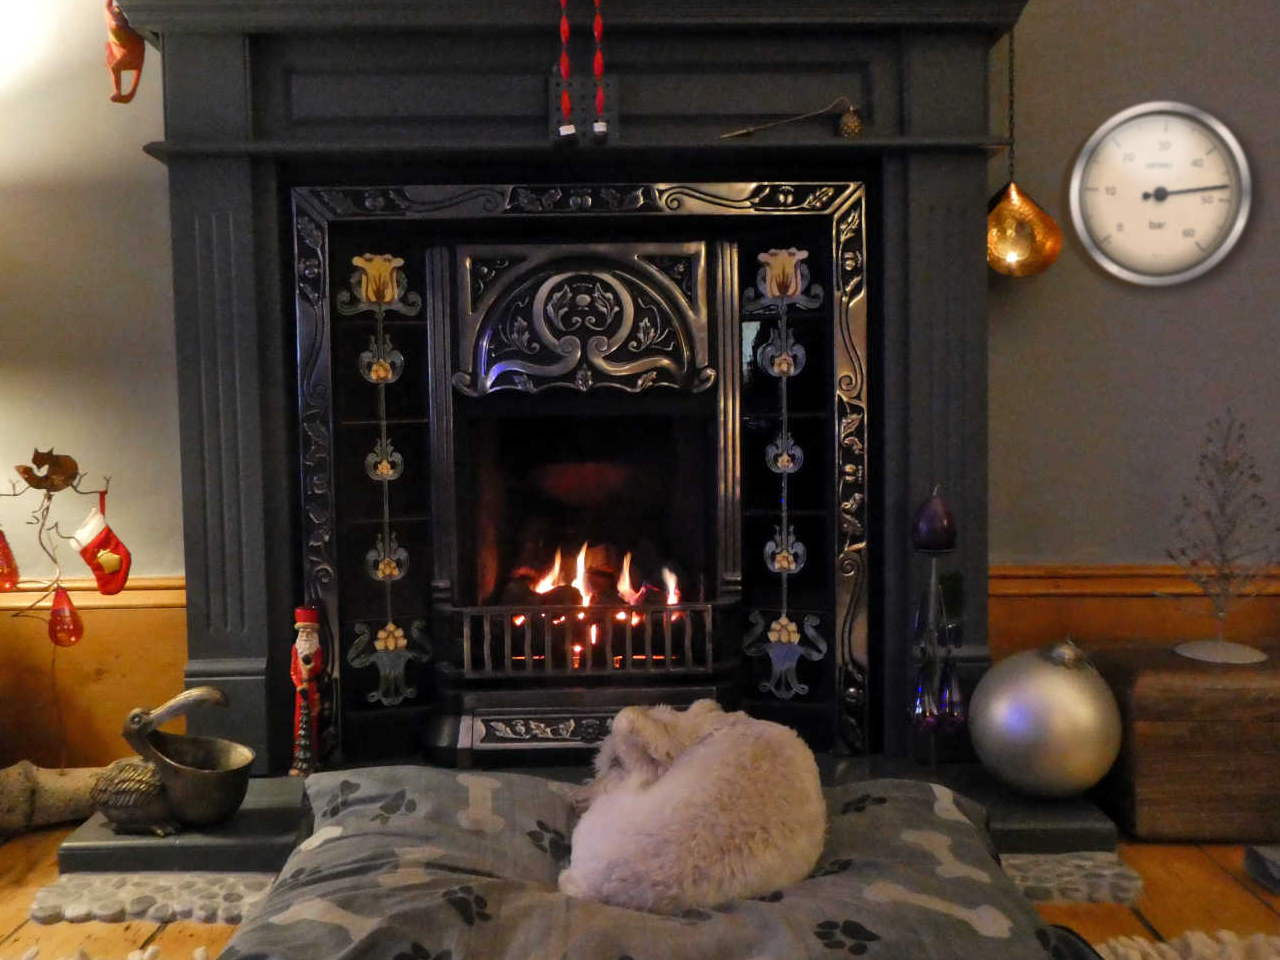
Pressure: bar 47.5
